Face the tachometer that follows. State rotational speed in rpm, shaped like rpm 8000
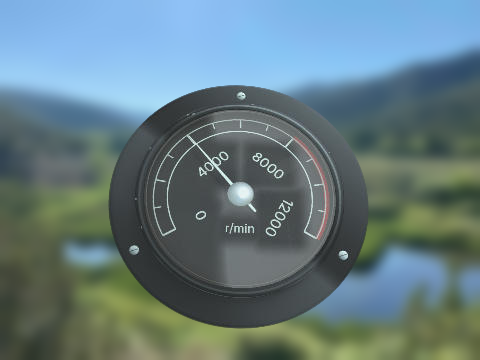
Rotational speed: rpm 4000
